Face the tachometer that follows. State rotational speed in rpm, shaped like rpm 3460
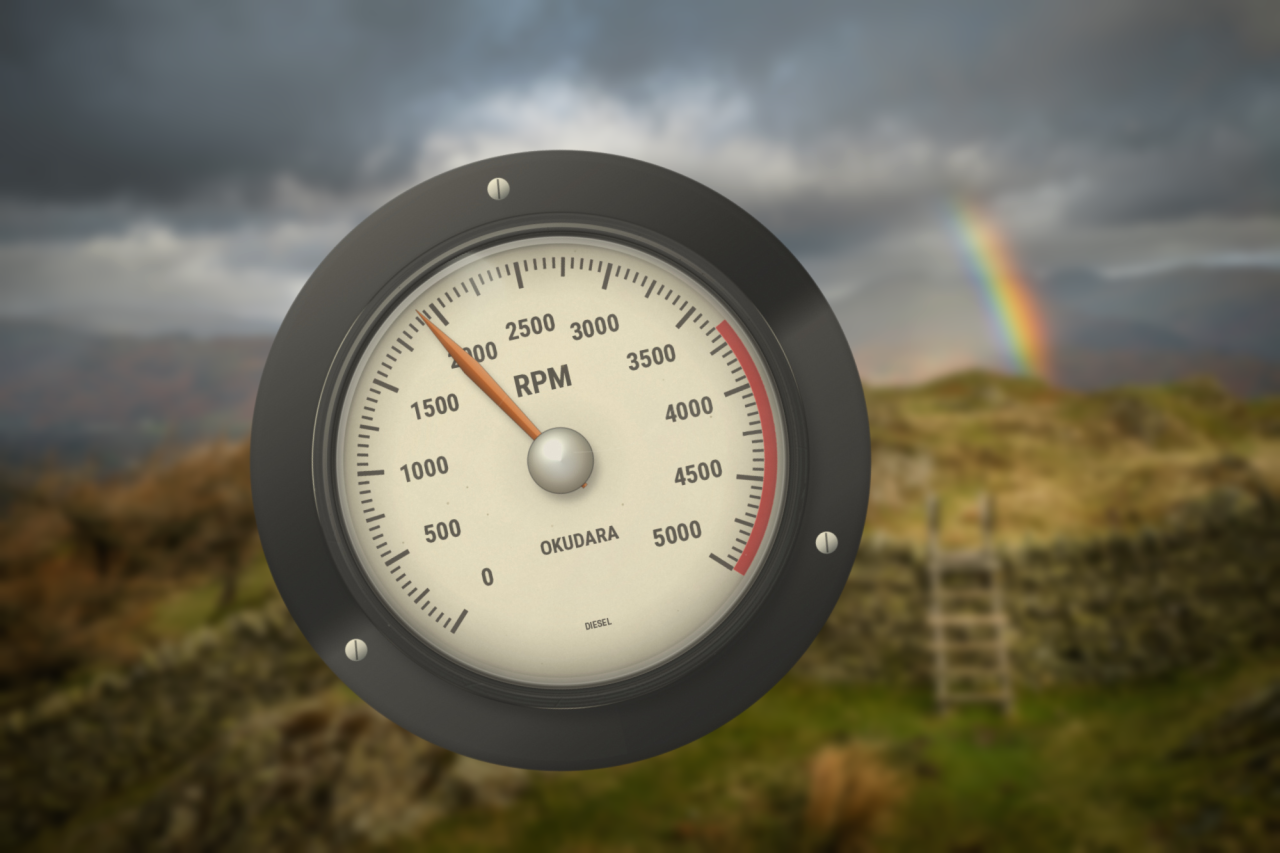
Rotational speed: rpm 1925
